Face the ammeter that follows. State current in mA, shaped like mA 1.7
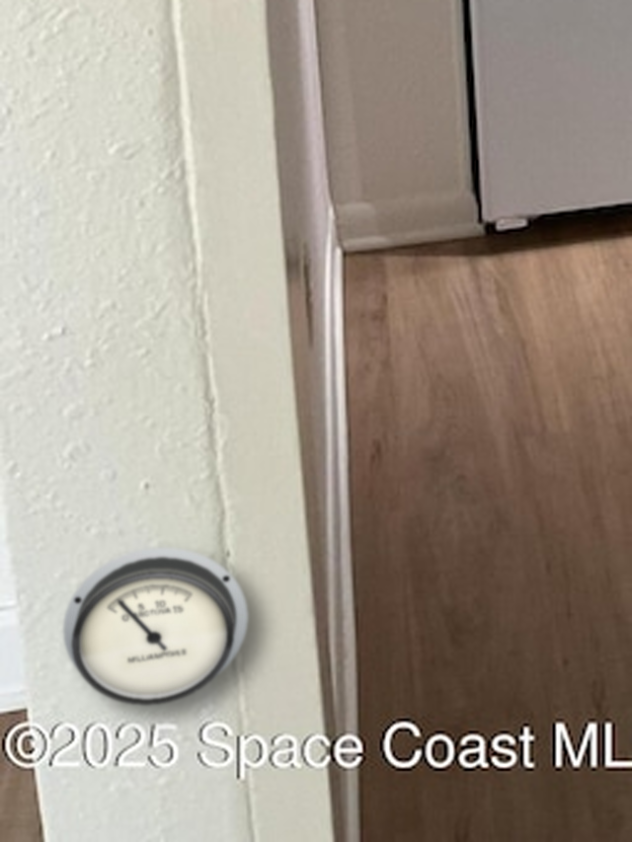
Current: mA 2.5
